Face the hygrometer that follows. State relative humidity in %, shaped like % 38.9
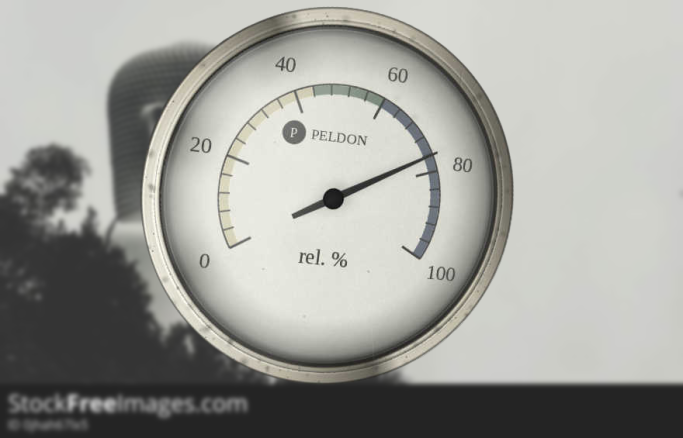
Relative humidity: % 76
